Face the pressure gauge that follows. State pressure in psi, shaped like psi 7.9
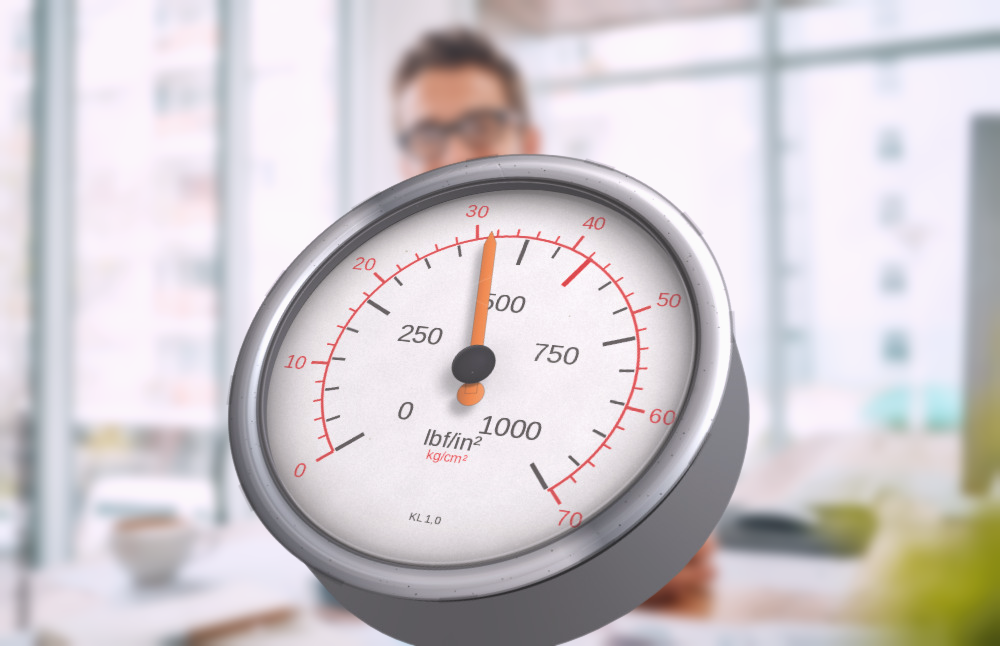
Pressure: psi 450
